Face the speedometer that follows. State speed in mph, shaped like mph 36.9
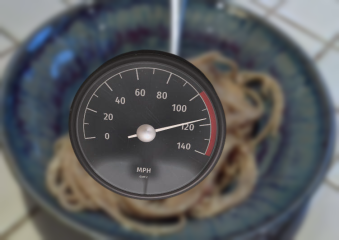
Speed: mph 115
